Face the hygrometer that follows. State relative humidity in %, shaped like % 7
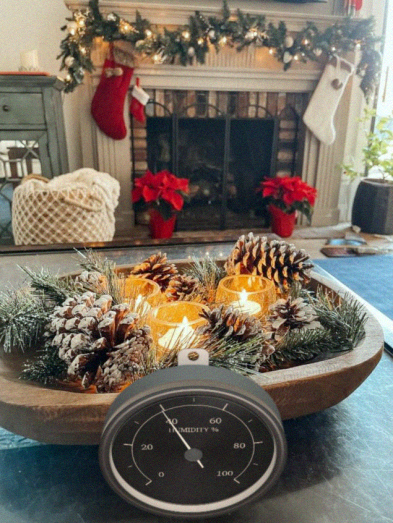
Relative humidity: % 40
